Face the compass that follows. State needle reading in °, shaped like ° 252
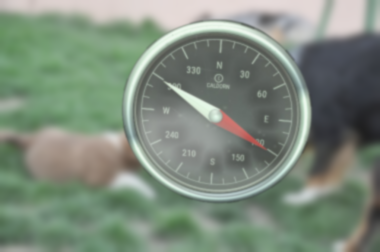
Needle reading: ° 120
